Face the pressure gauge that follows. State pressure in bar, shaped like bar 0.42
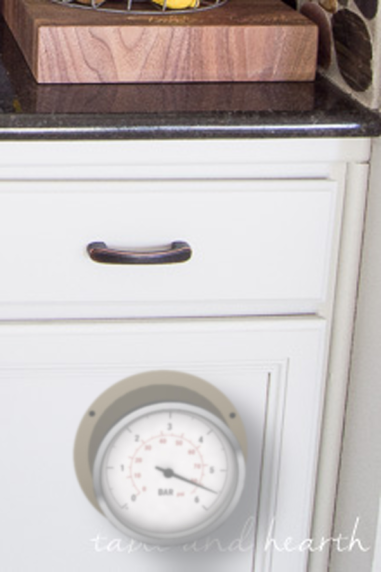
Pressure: bar 5.5
